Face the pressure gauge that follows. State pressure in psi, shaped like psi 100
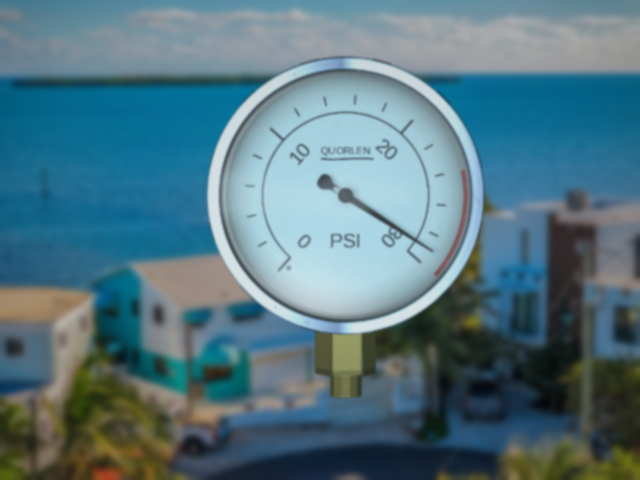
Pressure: psi 29
